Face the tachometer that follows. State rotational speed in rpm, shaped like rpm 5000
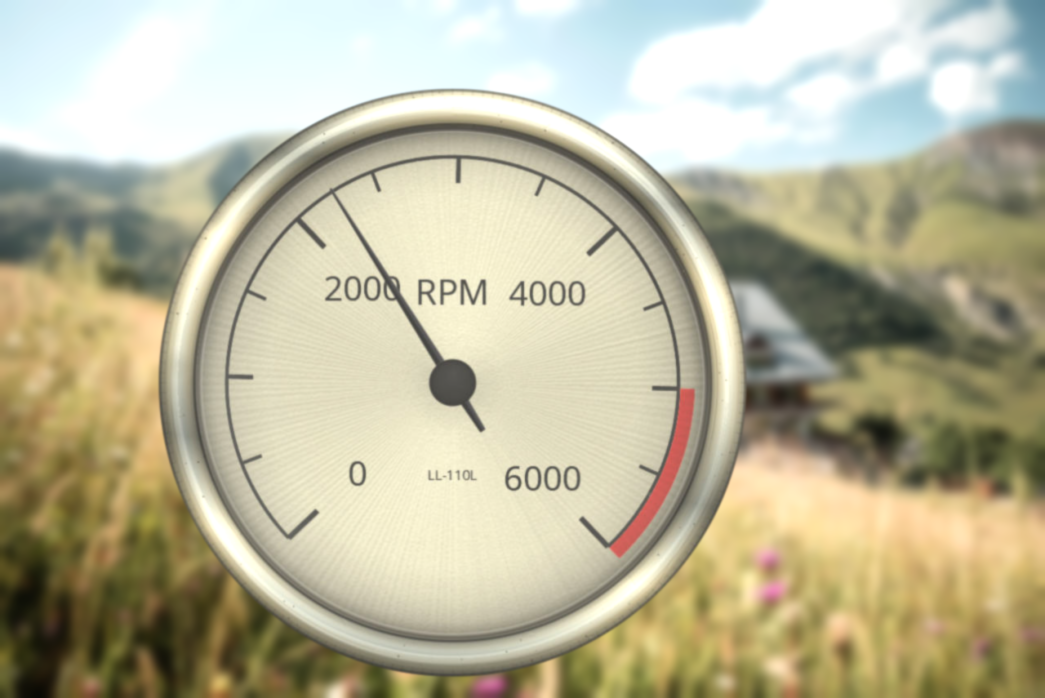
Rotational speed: rpm 2250
